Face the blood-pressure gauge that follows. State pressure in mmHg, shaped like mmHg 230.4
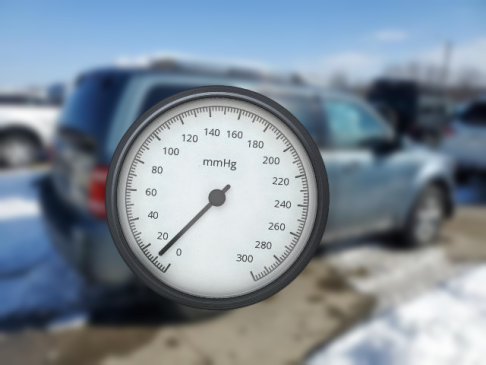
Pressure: mmHg 10
